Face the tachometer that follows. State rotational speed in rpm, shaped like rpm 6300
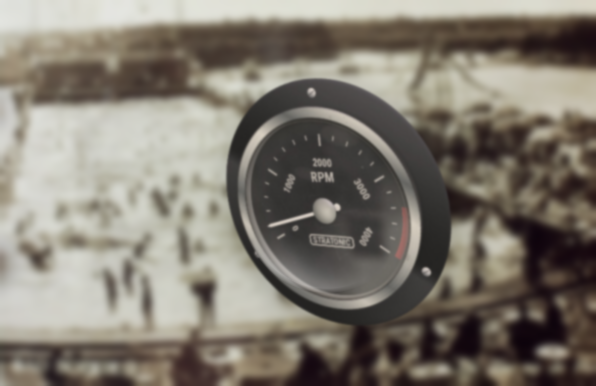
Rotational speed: rpm 200
